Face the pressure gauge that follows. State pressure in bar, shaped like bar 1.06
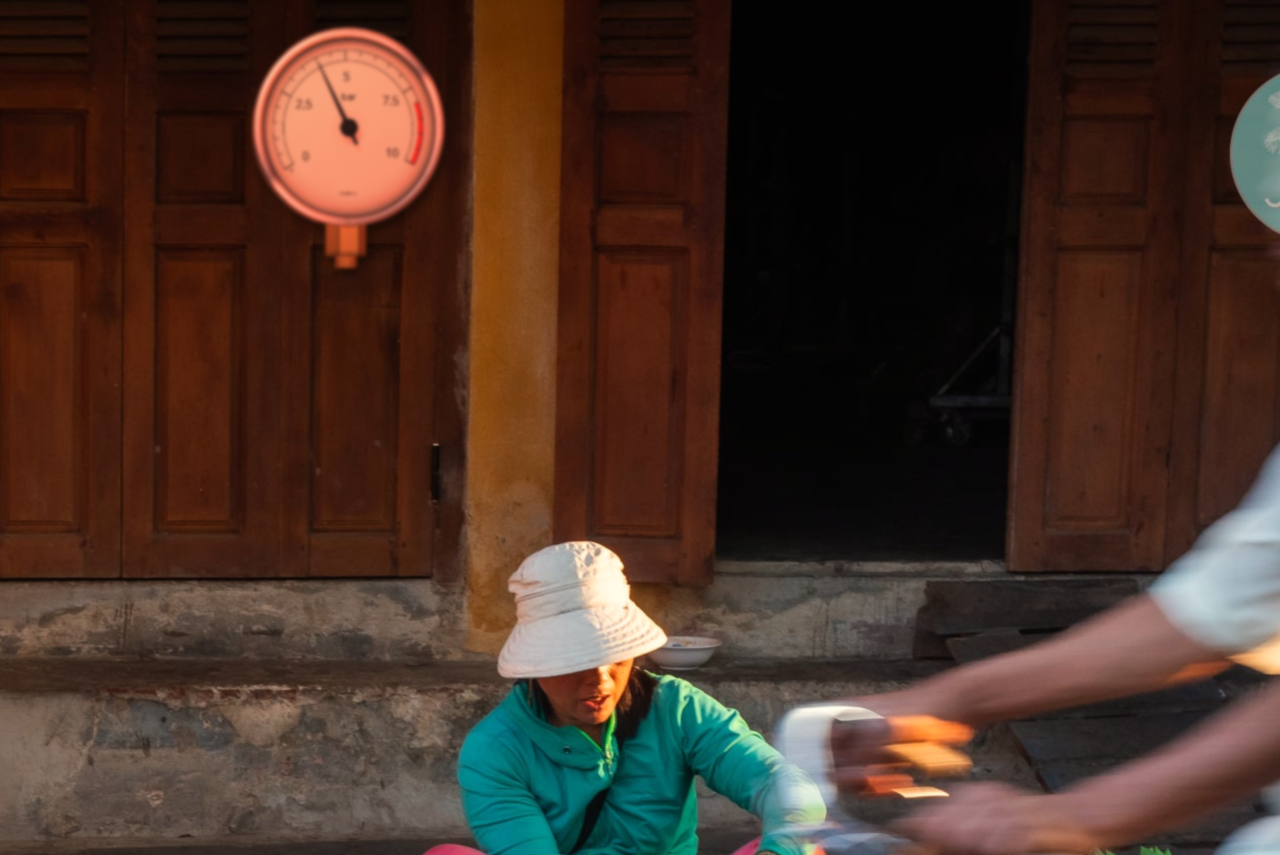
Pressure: bar 4
